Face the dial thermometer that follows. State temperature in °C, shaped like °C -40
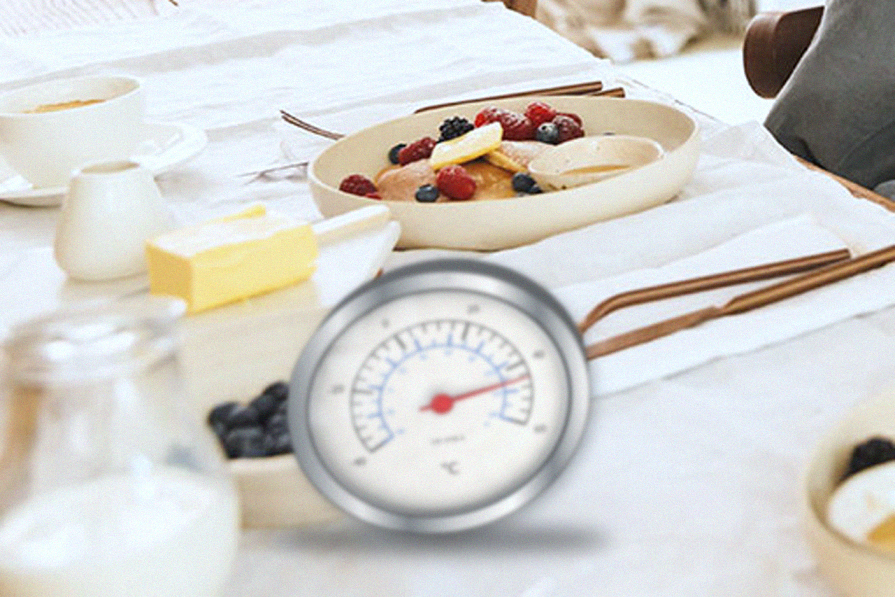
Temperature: °C 44
